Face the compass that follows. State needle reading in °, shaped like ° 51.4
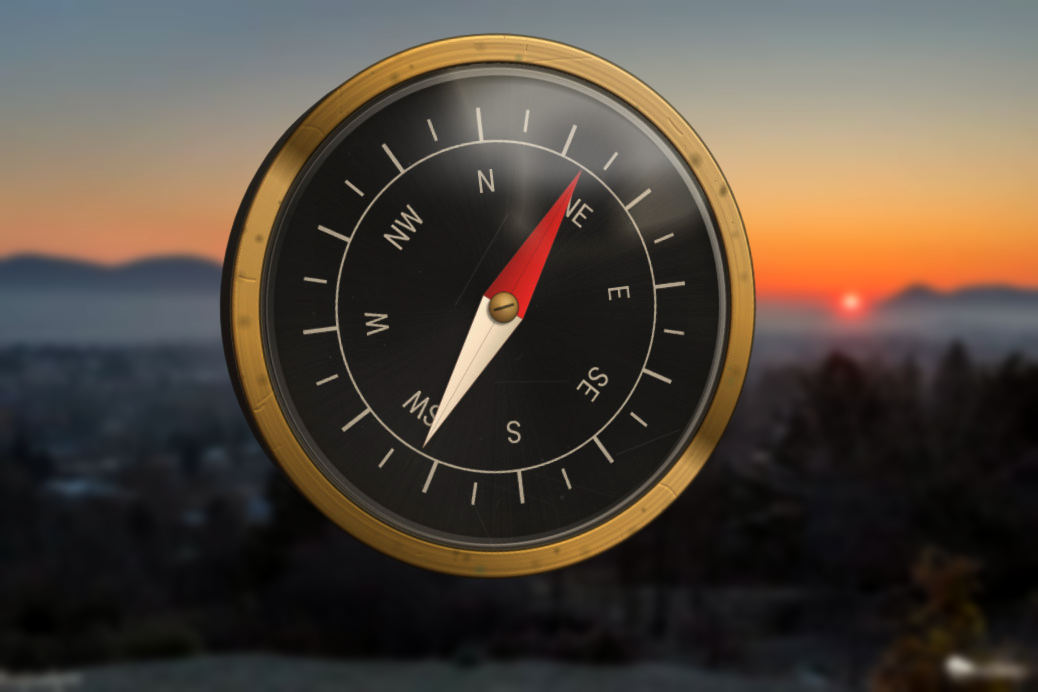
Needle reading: ° 37.5
